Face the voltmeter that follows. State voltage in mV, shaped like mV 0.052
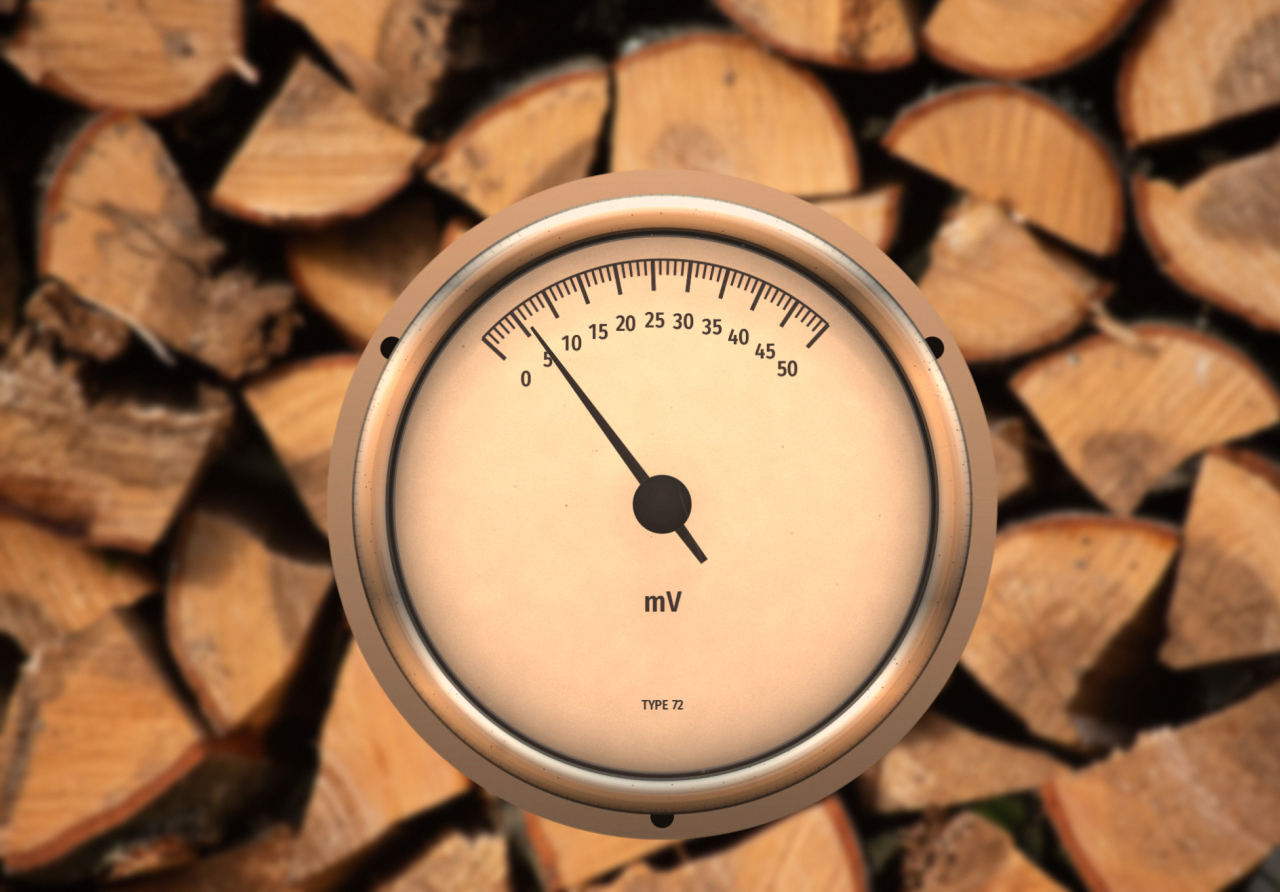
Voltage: mV 6
